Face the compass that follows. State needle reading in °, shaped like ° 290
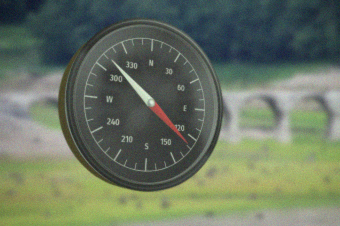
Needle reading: ° 130
